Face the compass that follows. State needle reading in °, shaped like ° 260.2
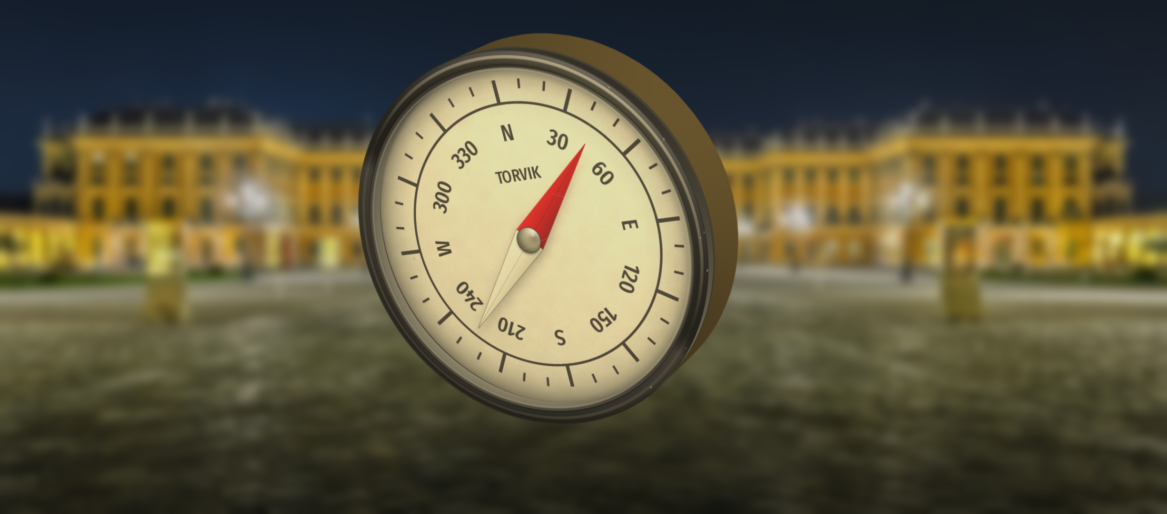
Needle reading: ° 45
